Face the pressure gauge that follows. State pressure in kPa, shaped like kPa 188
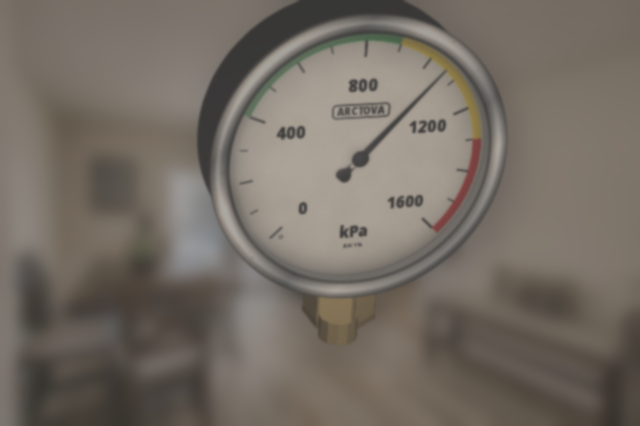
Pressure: kPa 1050
